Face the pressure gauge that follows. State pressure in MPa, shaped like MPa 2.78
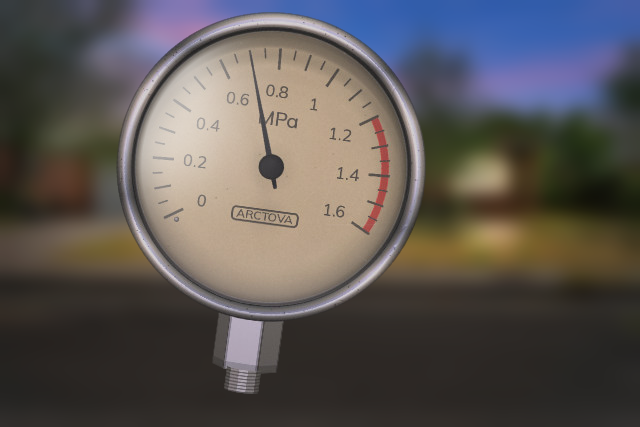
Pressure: MPa 0.7
